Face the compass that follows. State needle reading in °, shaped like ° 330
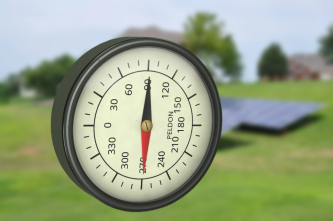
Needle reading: ° 270
